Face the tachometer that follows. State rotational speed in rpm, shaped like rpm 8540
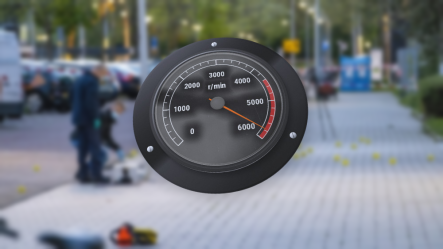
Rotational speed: rpm 5800
